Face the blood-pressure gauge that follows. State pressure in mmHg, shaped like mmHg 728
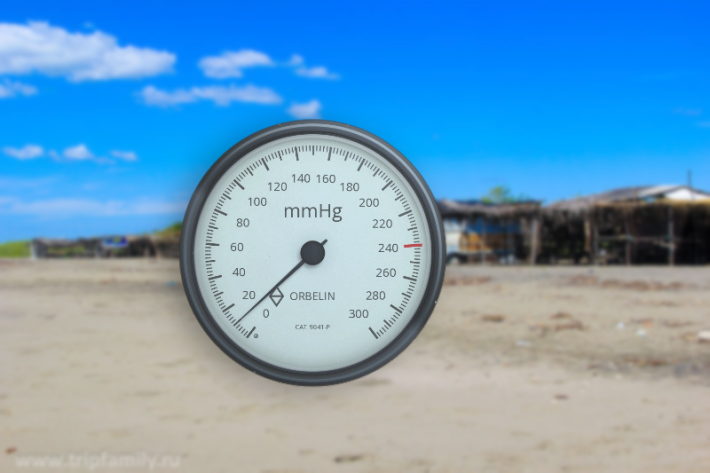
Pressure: mmHg 10
